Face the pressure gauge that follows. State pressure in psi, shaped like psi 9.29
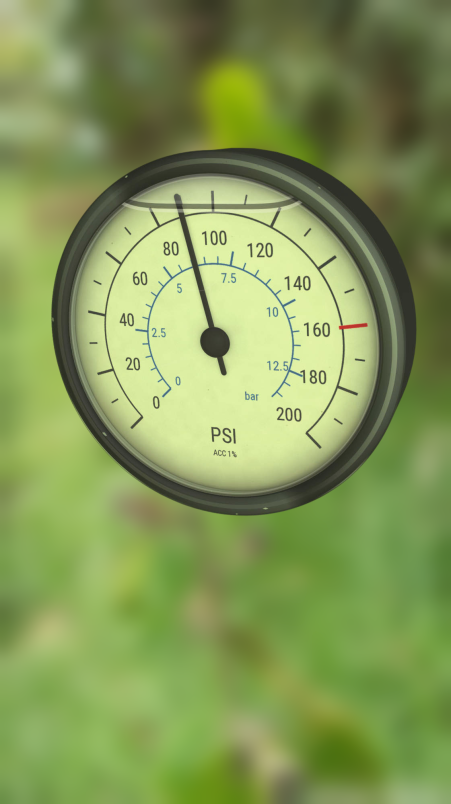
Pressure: psi 90
